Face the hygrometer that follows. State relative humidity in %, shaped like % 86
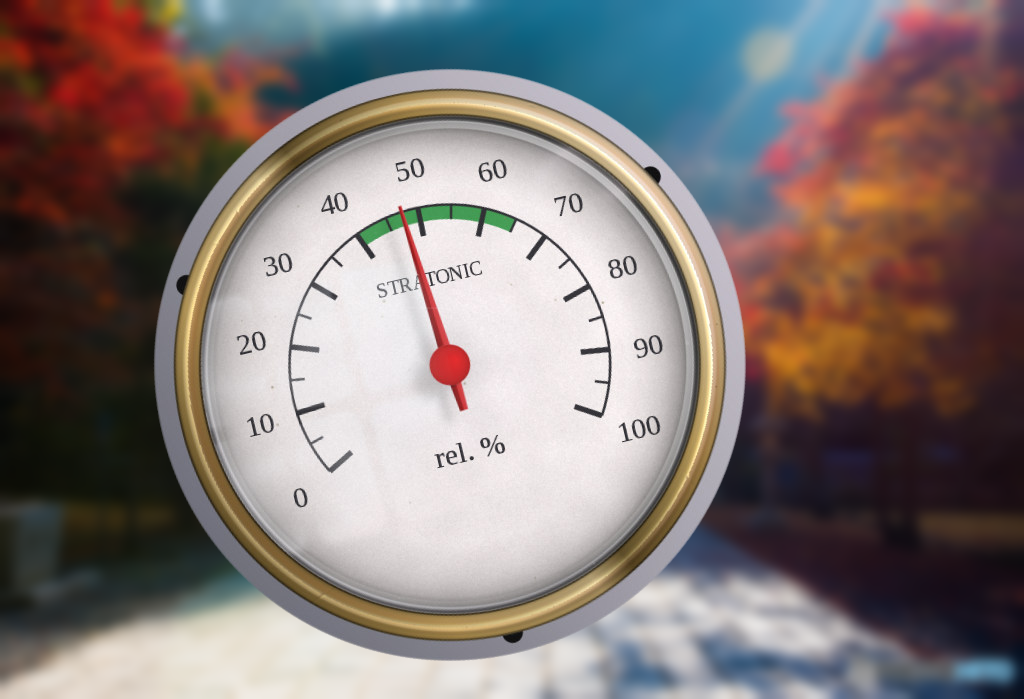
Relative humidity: % 47.5
